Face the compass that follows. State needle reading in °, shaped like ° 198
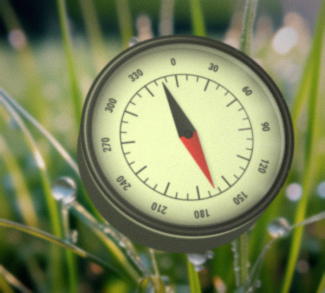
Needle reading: ° 165
